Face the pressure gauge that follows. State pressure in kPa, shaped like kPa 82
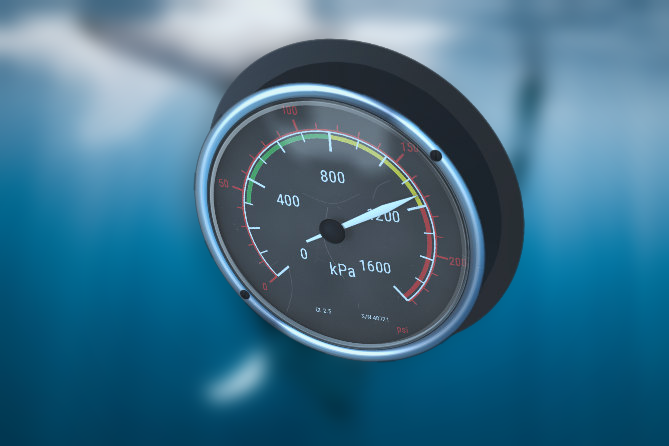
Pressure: kPa 1150
